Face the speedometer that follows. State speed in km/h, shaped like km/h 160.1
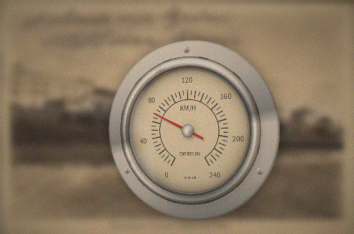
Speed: km/h 70
